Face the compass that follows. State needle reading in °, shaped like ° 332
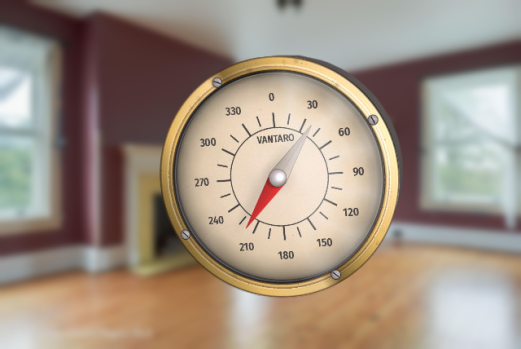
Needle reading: ° 217.5
